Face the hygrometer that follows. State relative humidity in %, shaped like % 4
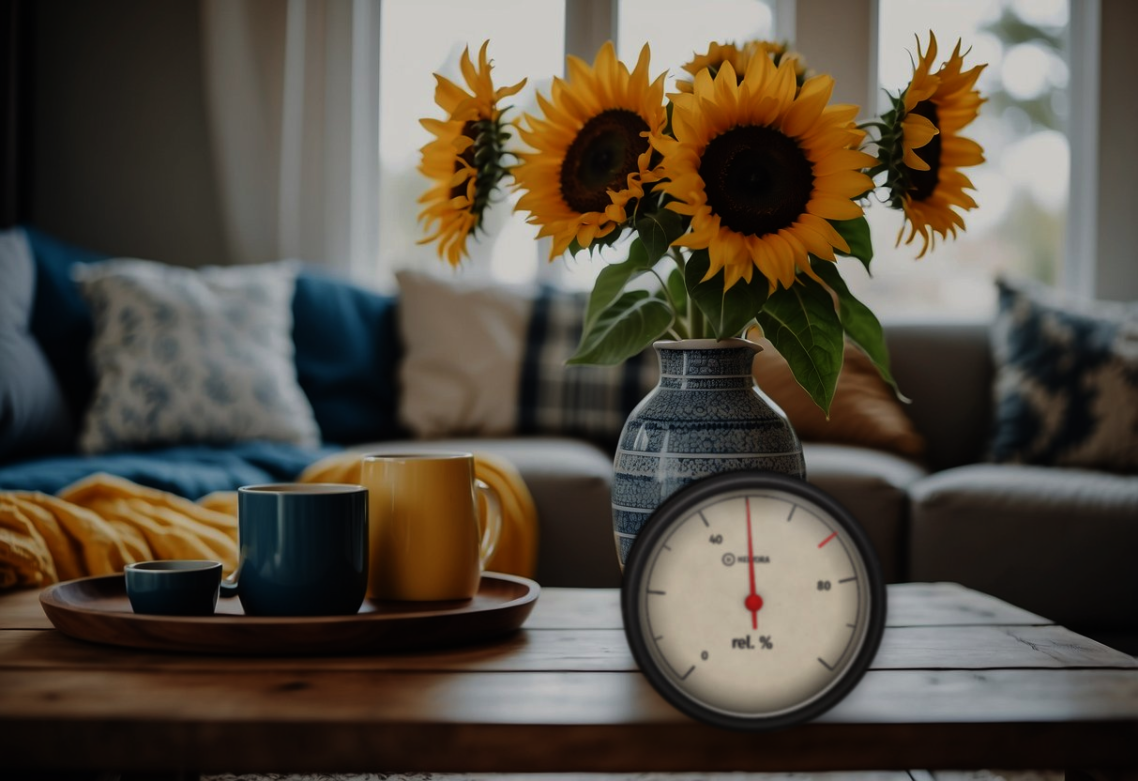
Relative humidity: % 50
